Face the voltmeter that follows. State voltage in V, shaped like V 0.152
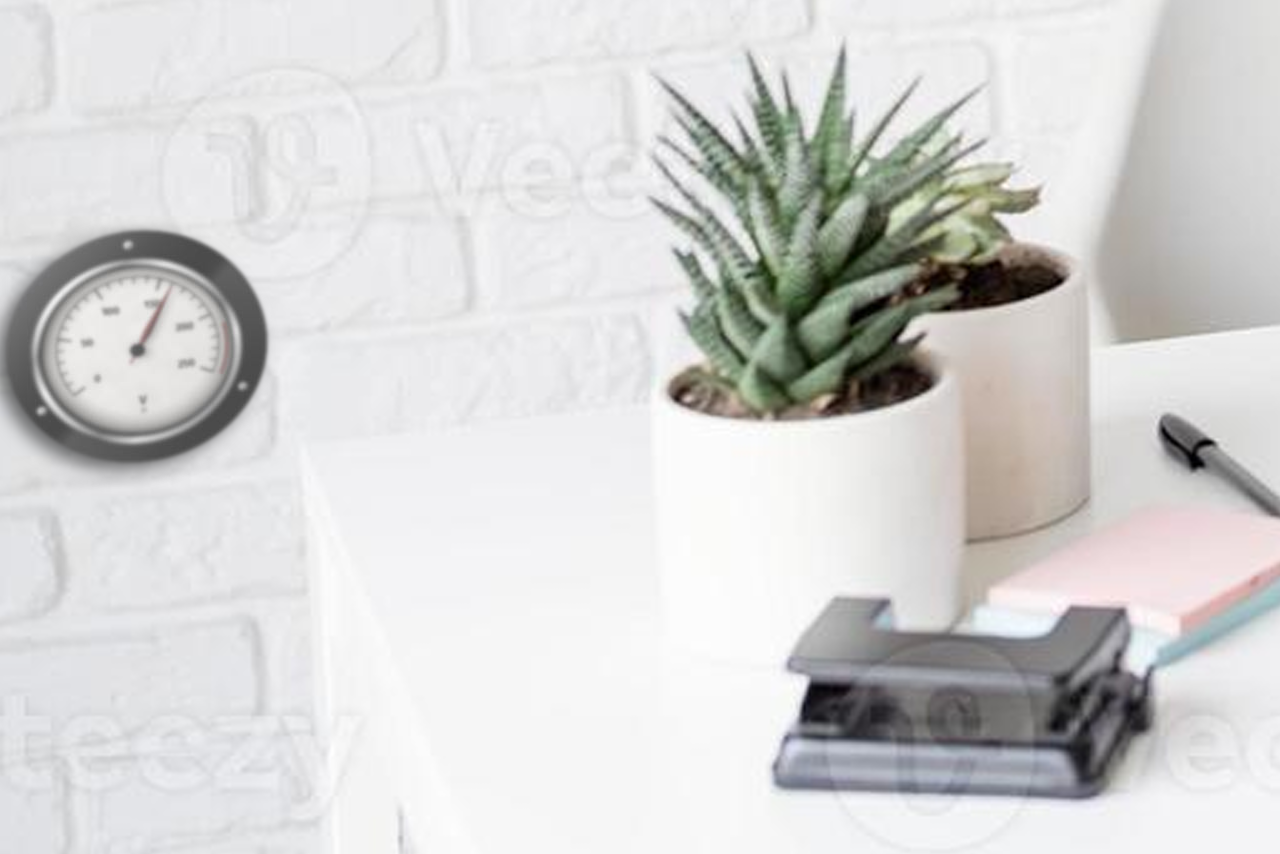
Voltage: V 160
